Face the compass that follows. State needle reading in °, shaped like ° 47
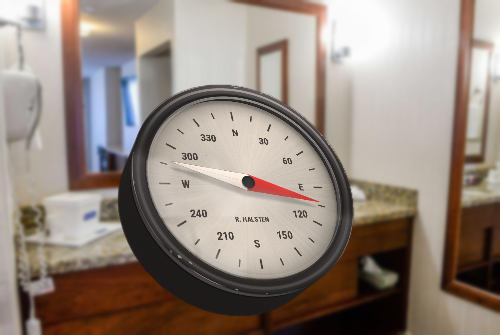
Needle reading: ° 105
